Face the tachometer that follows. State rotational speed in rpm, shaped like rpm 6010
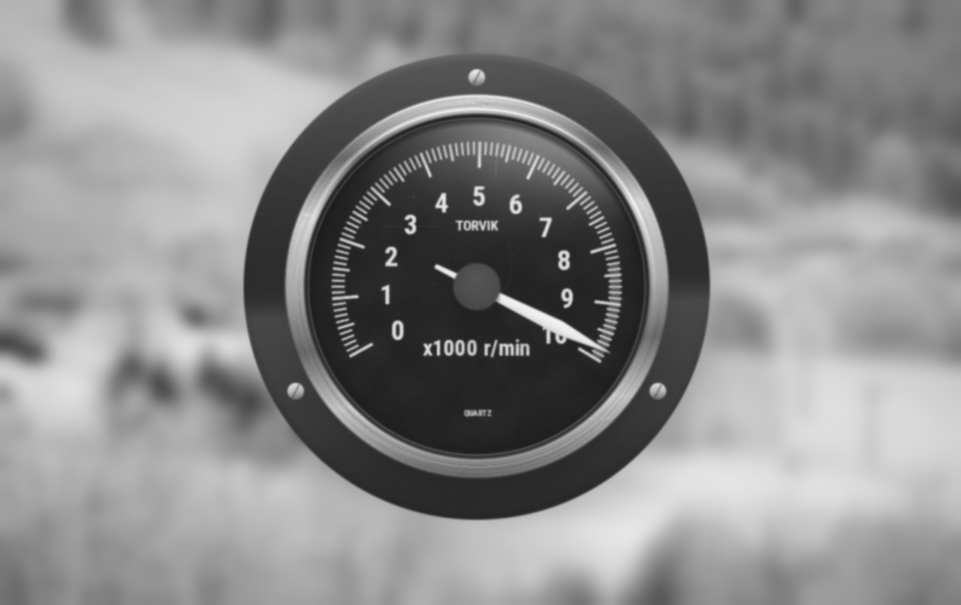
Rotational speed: rpm 9800
